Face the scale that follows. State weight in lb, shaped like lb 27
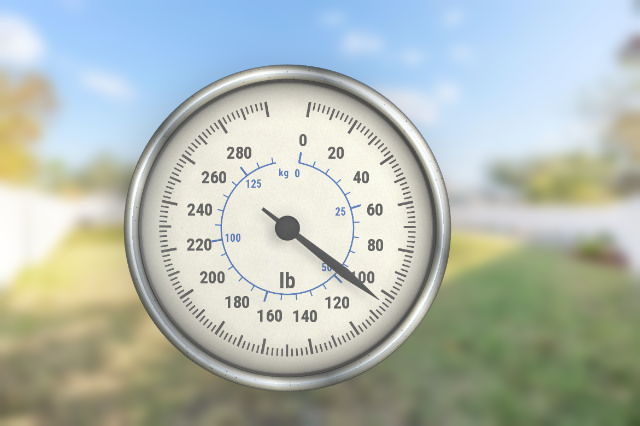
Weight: lb 104
